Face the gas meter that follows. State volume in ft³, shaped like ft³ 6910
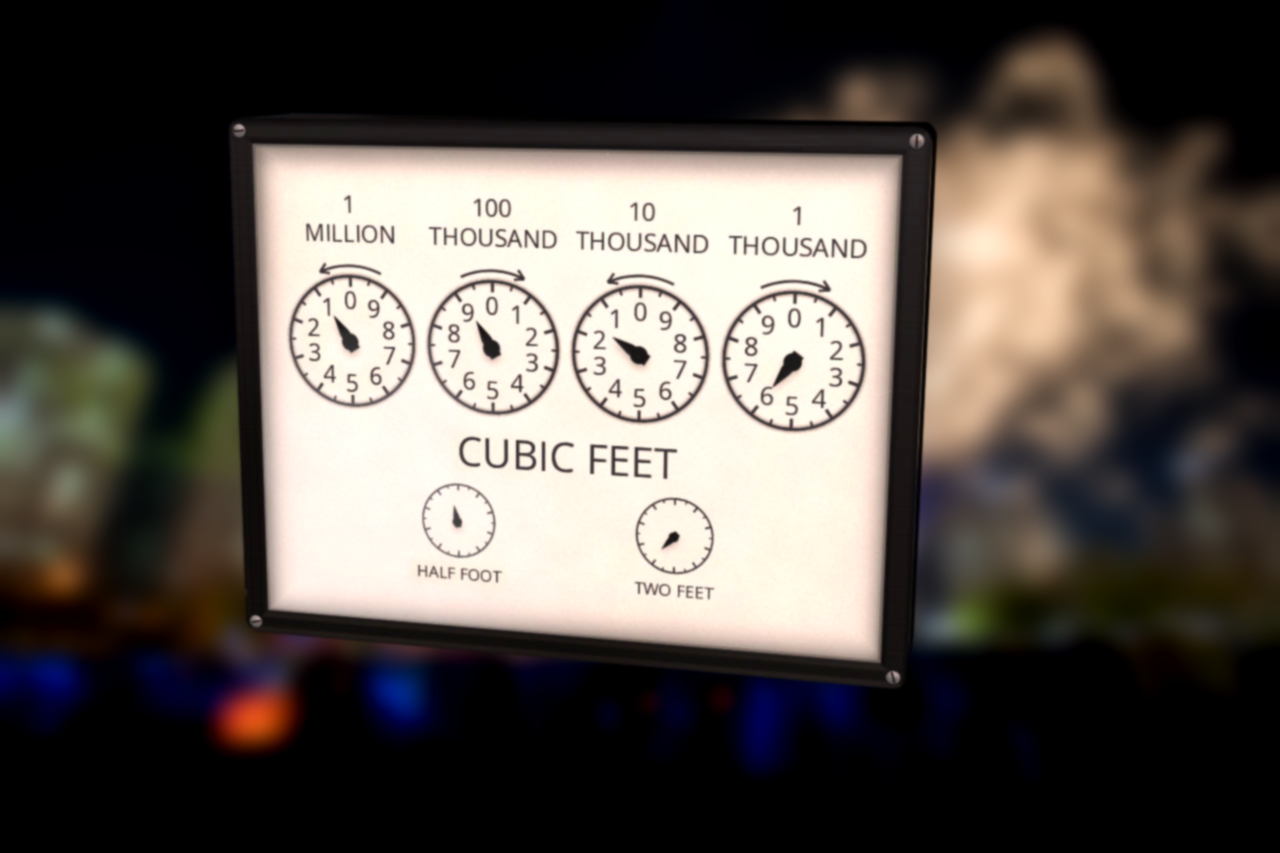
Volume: ft³ 91600
